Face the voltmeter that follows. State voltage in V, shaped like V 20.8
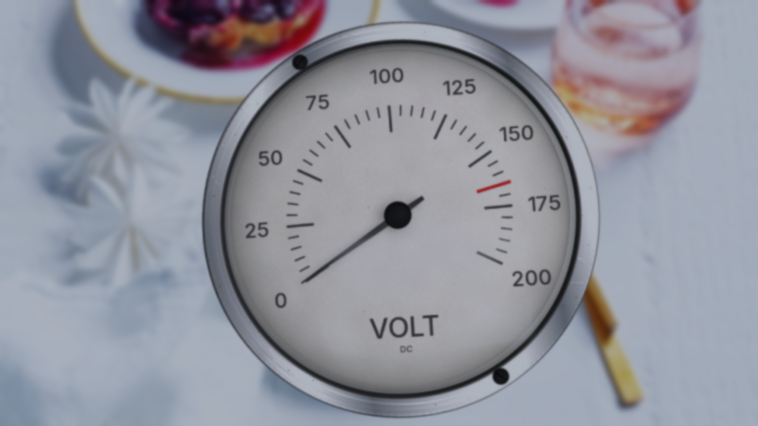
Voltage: V 0
